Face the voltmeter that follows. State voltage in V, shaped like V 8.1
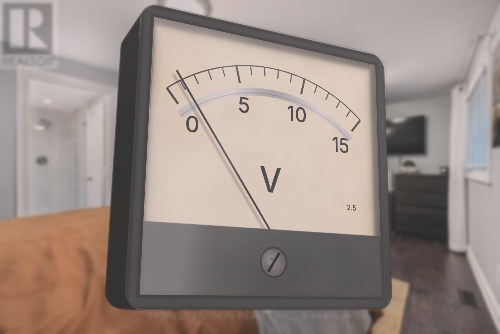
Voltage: V 1
